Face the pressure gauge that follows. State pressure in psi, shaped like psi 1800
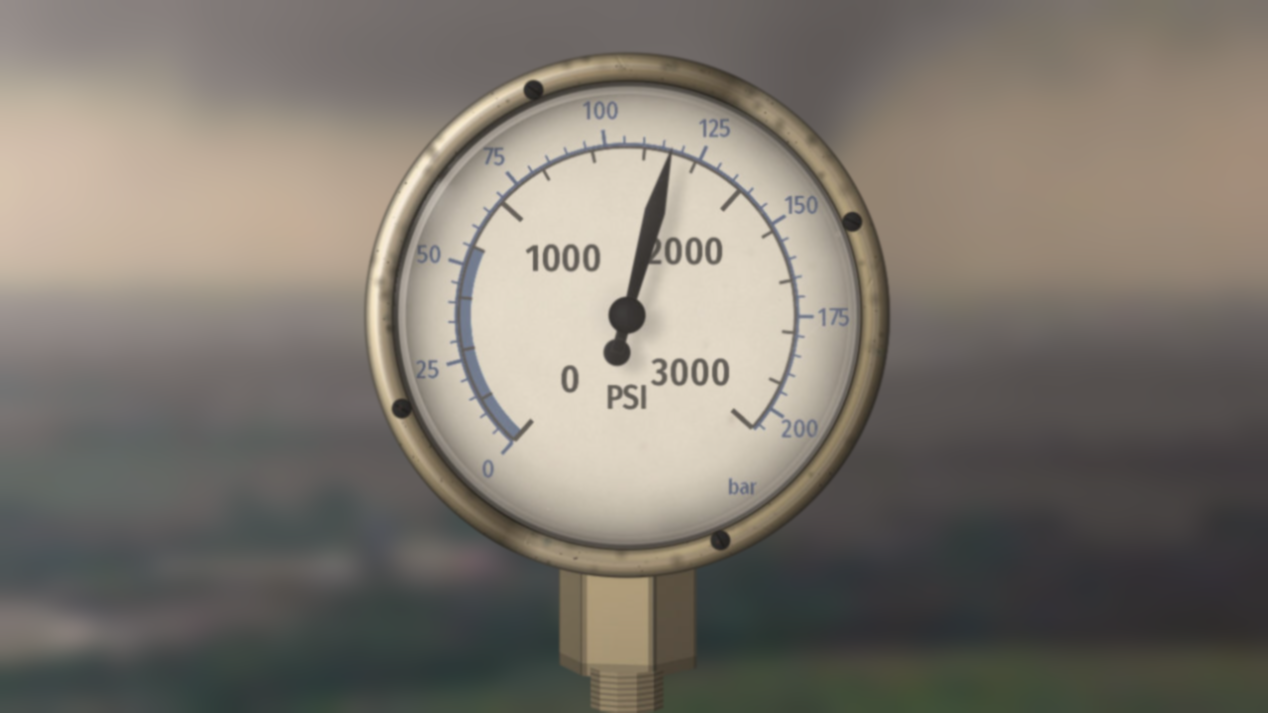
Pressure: psi 1700
